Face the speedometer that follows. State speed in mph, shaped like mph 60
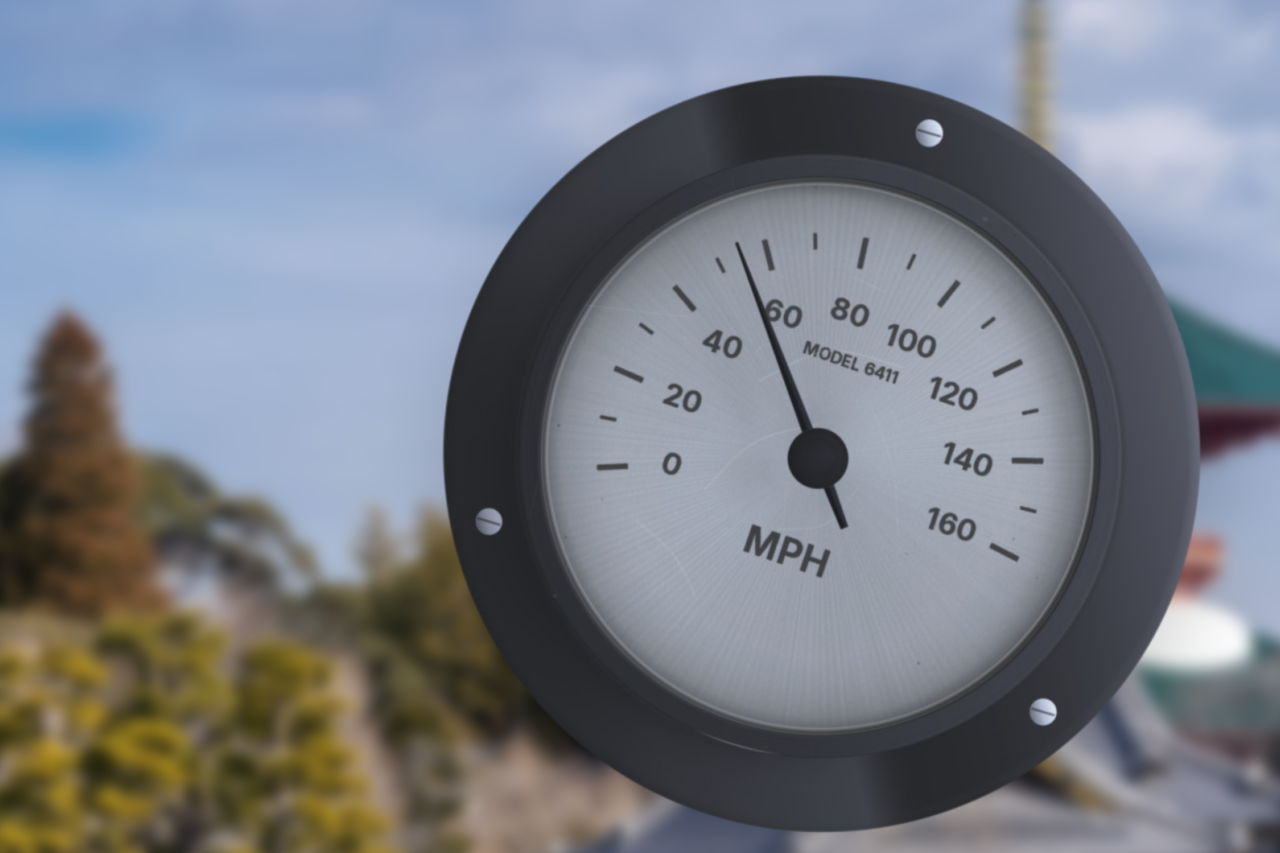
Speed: mph 55
